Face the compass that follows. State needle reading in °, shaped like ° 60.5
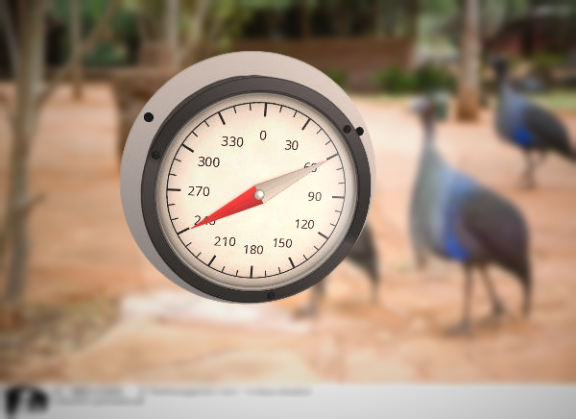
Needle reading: ° 240
